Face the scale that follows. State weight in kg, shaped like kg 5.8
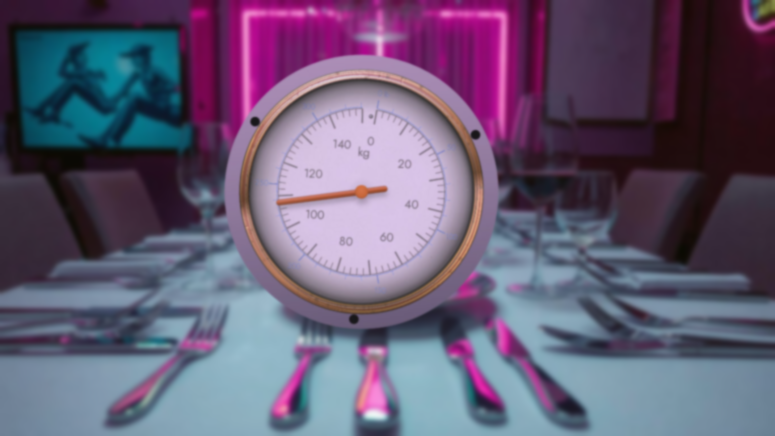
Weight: kg 108
